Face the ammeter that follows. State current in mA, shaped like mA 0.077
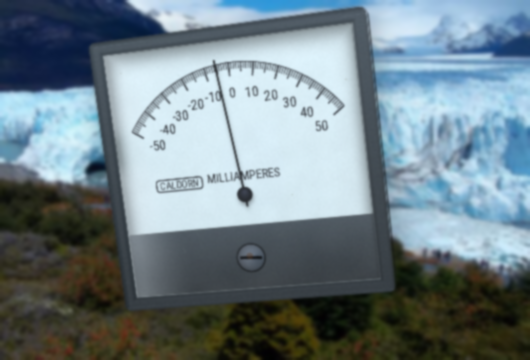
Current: mA -5
